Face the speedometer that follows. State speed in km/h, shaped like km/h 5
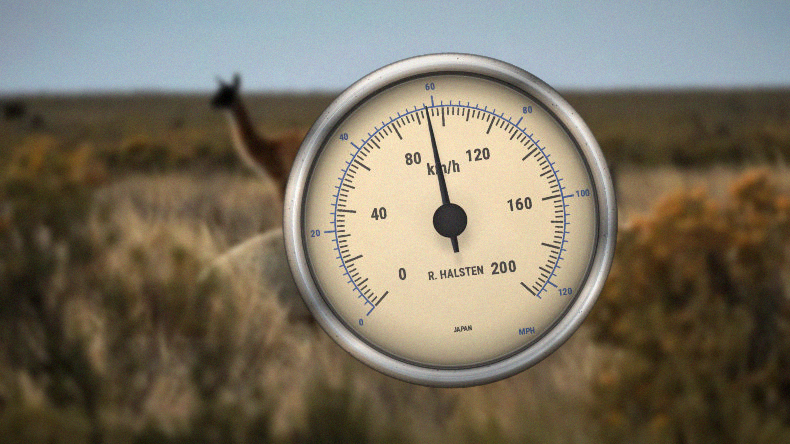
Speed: km/h 94
